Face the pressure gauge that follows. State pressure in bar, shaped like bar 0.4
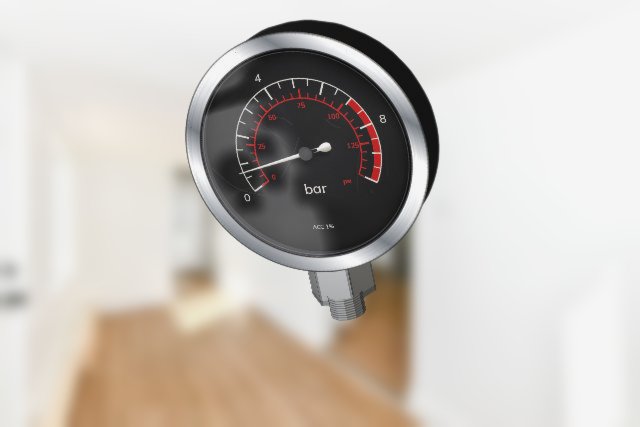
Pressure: bar 0.75
